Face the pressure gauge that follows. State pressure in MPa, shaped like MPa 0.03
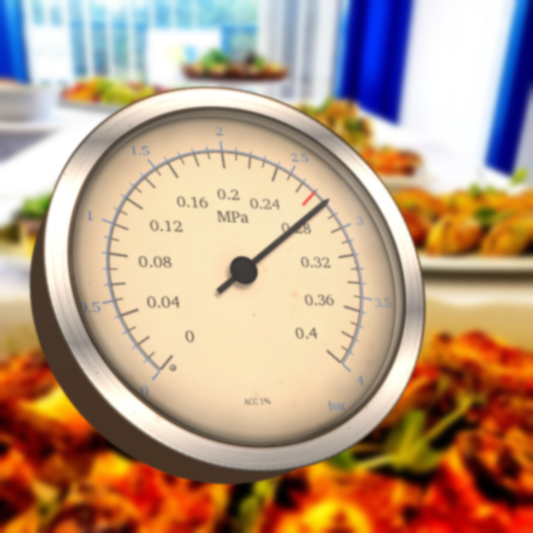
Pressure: MPa 0.28
